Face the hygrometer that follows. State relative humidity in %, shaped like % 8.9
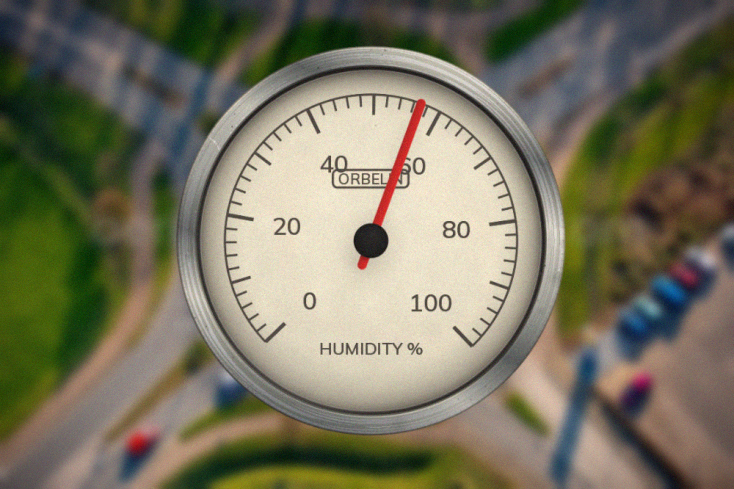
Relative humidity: % 57
